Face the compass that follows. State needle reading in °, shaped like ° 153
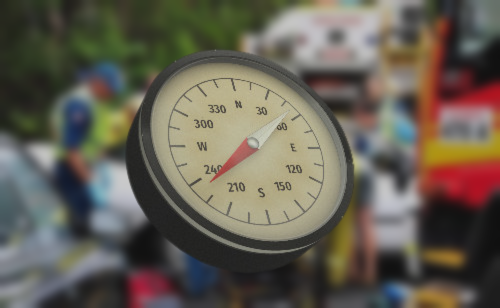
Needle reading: ° 232.5
